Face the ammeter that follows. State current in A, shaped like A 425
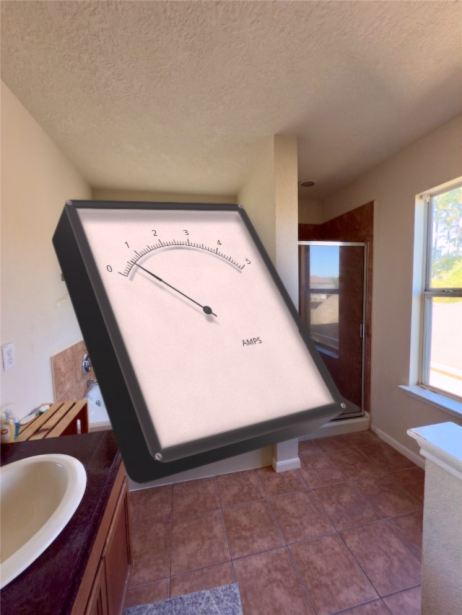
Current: A 0.5
